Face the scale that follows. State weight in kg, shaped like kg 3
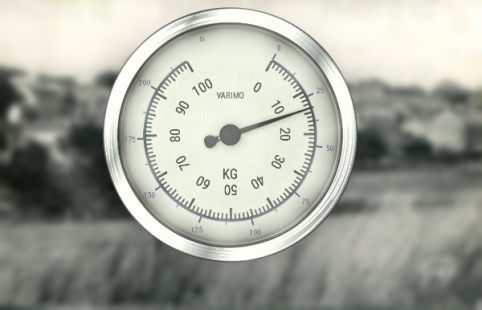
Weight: kg 14
